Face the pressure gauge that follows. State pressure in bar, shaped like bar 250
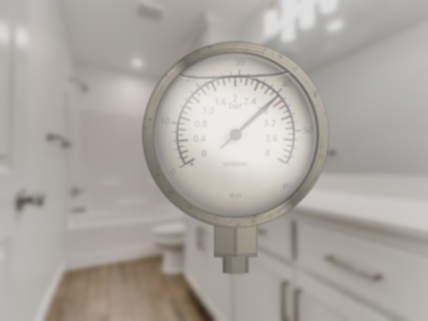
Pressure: bar 2.8
